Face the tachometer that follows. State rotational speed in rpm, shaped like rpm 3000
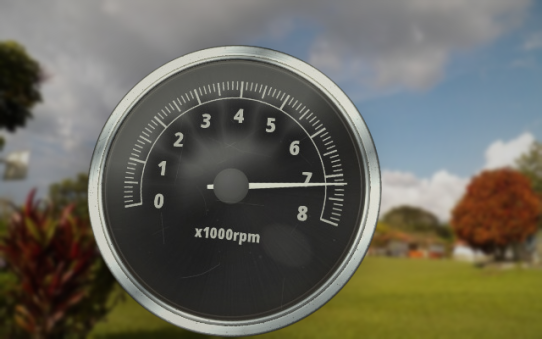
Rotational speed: rpm 7200
